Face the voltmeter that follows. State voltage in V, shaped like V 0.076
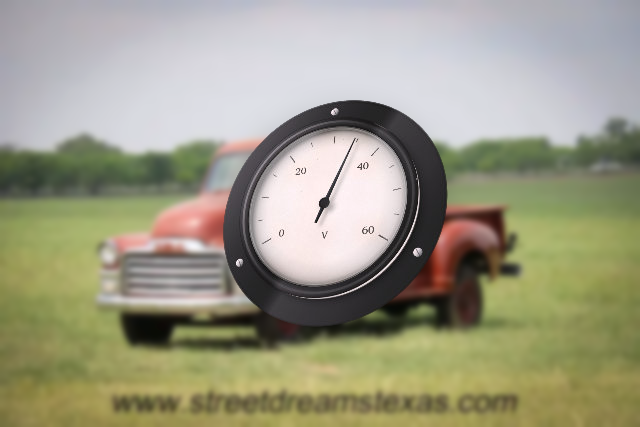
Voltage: V 35
